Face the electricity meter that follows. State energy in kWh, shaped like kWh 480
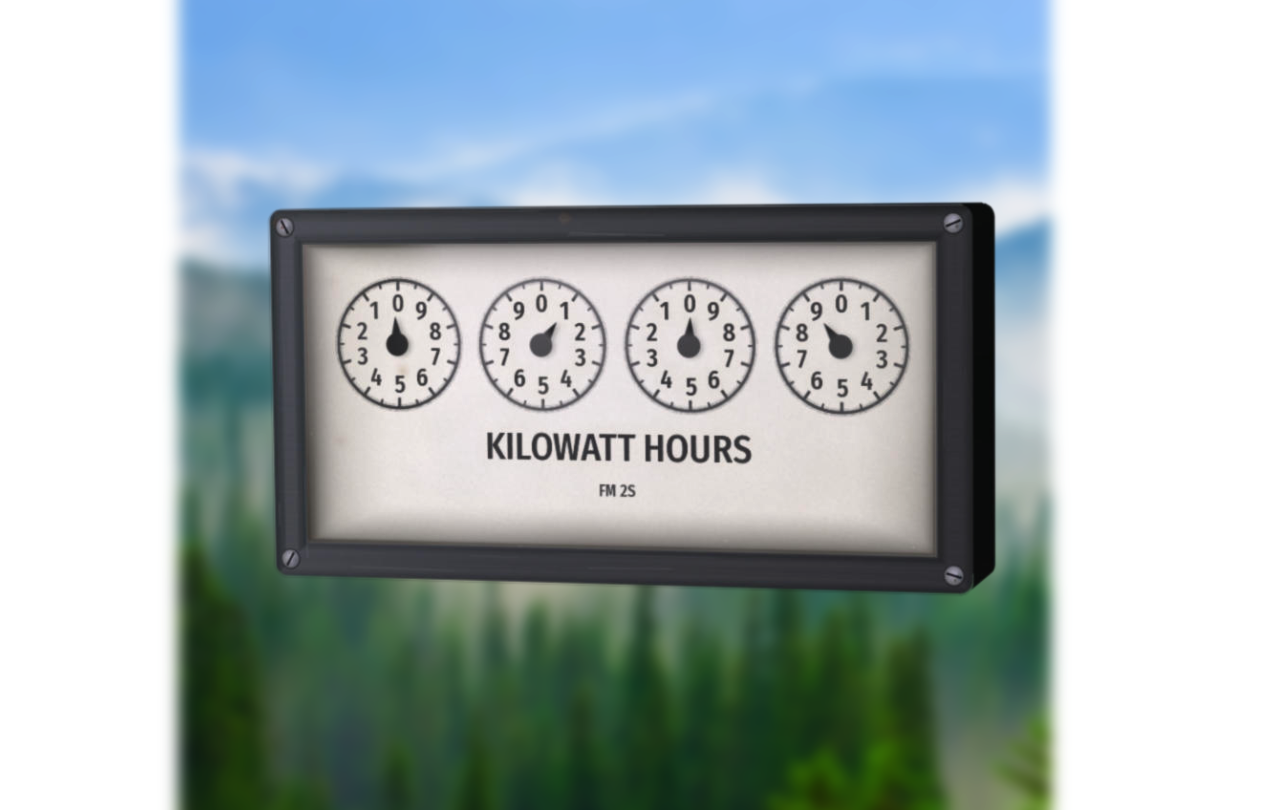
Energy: kWh 99
